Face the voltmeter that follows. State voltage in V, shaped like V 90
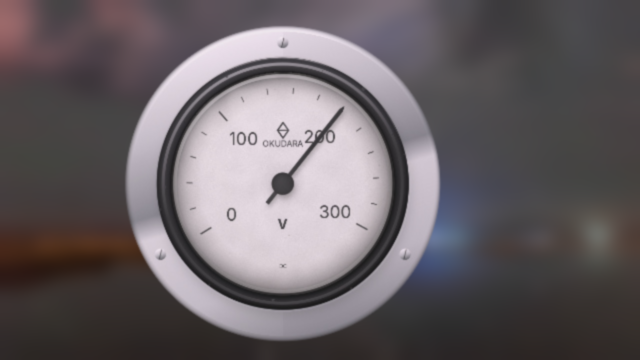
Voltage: V 200
